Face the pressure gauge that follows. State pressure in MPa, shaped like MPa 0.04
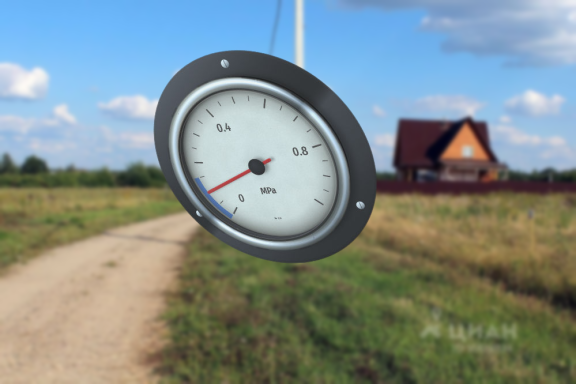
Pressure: MPa 0.1
